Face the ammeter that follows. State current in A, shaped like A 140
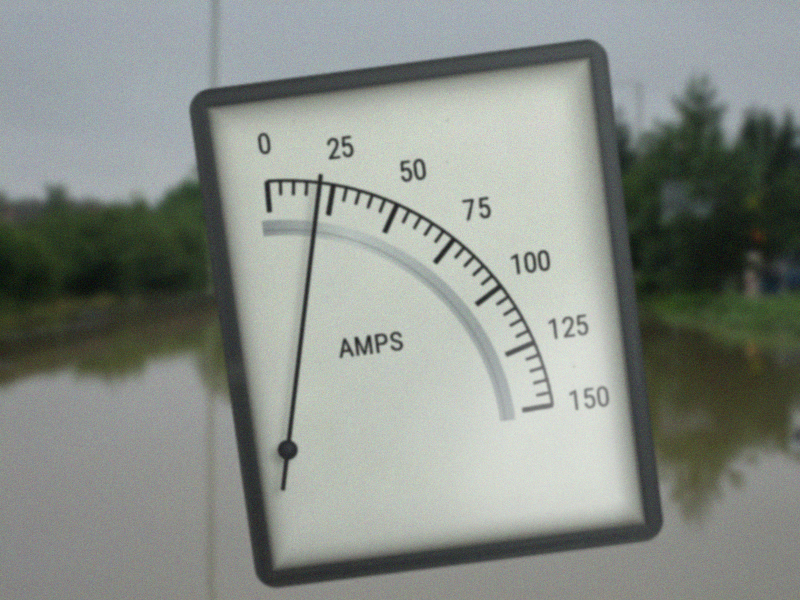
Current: A 20
